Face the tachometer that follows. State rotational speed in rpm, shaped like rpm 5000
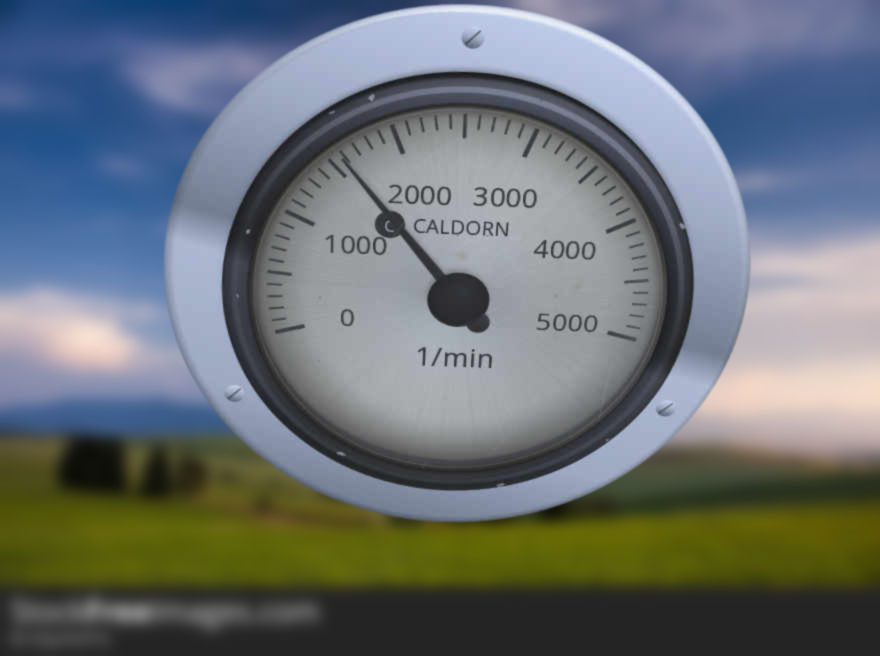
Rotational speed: rpm 1600
